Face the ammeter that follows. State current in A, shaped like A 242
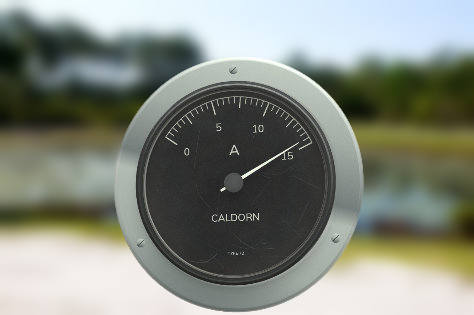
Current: A 14.5
